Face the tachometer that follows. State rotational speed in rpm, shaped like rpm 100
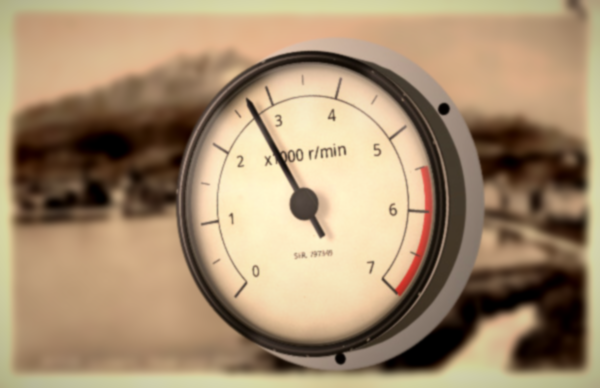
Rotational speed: rpm 2750
